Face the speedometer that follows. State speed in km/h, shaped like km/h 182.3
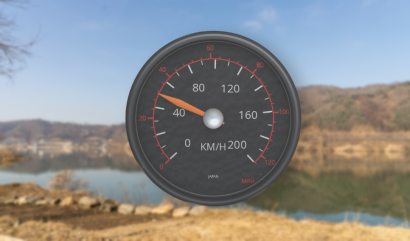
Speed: km/h 50
